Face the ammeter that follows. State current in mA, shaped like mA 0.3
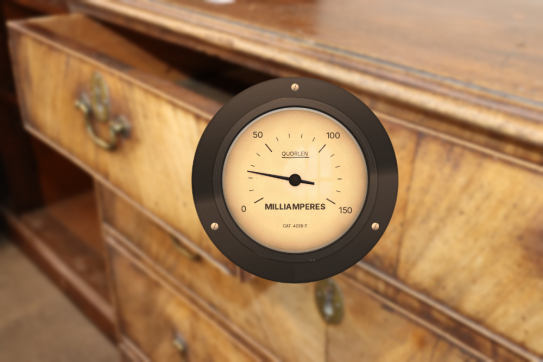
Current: mA 25
